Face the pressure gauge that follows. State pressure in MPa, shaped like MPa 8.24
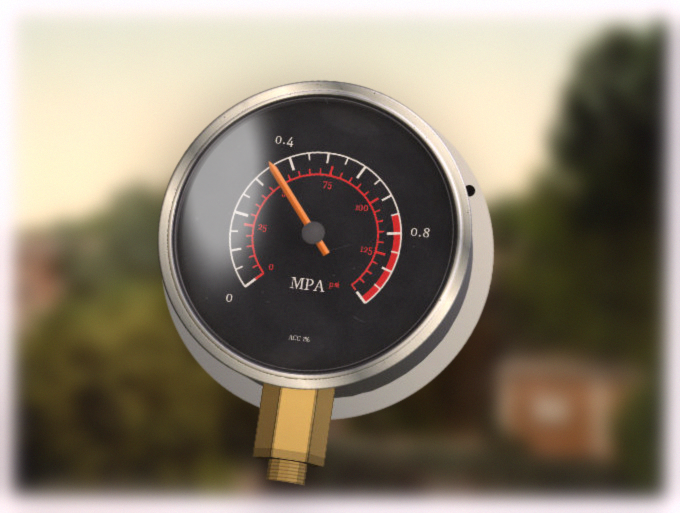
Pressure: MPa 0.35
